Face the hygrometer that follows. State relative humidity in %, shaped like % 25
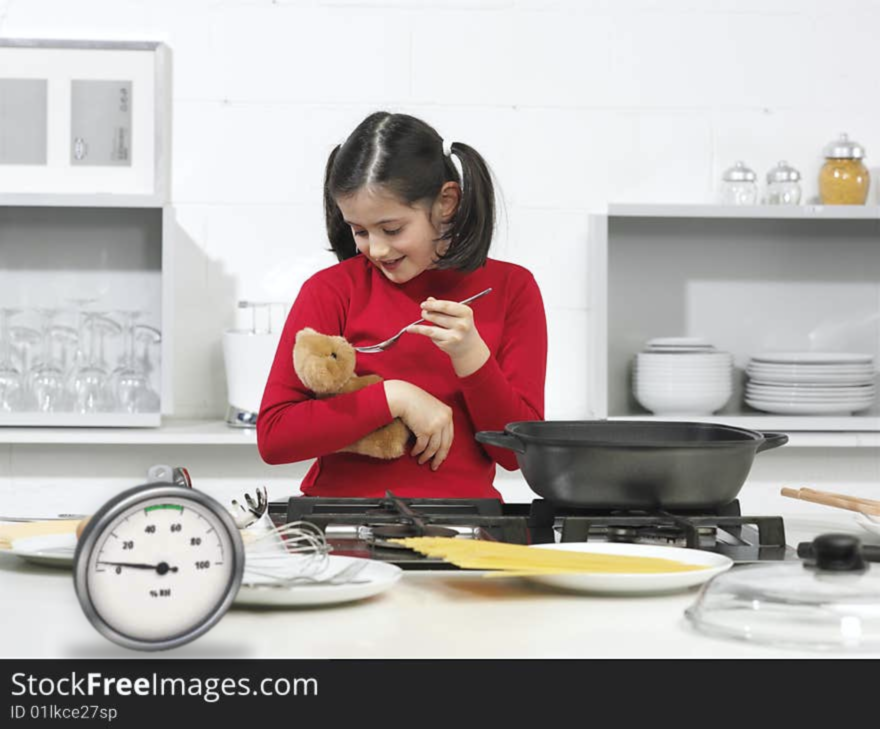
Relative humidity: % 5
